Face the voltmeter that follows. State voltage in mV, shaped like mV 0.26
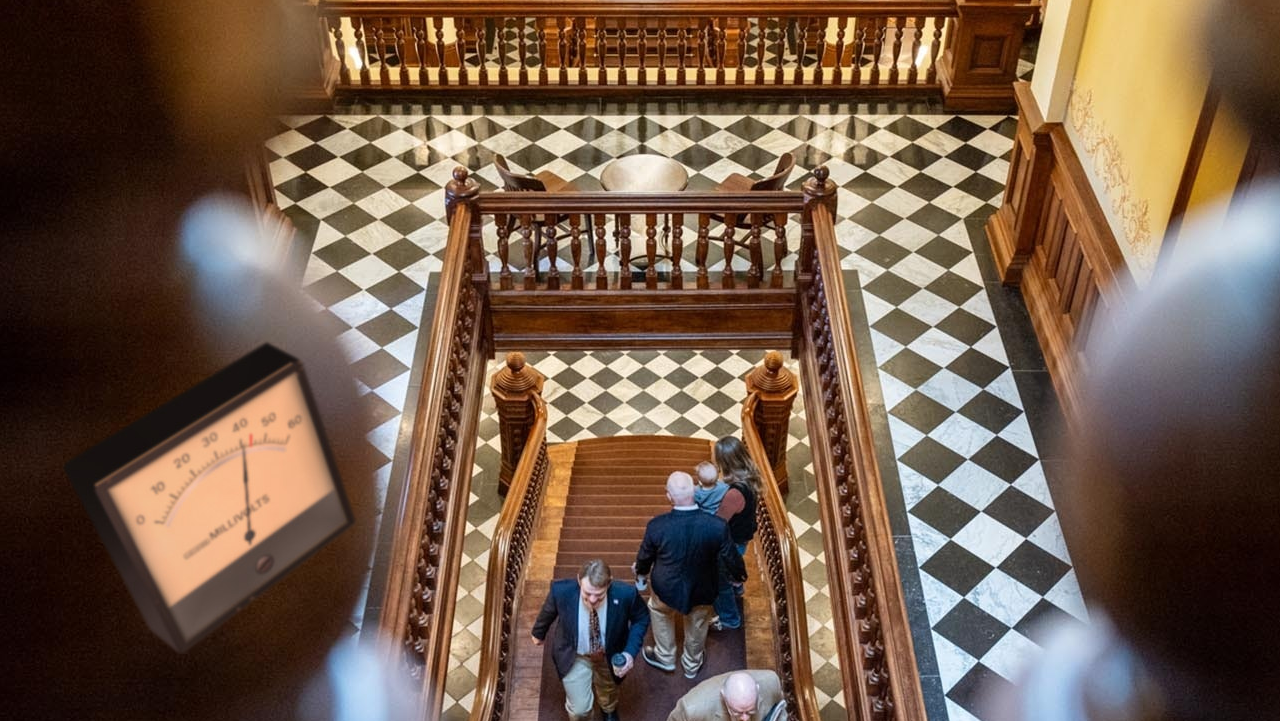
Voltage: mV 40
